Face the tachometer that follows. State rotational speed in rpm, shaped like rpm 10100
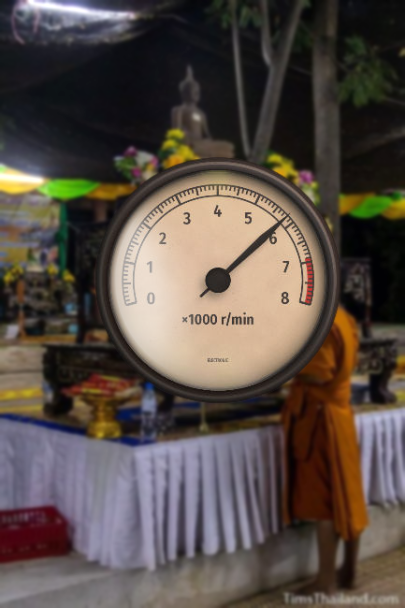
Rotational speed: rpm 5800
